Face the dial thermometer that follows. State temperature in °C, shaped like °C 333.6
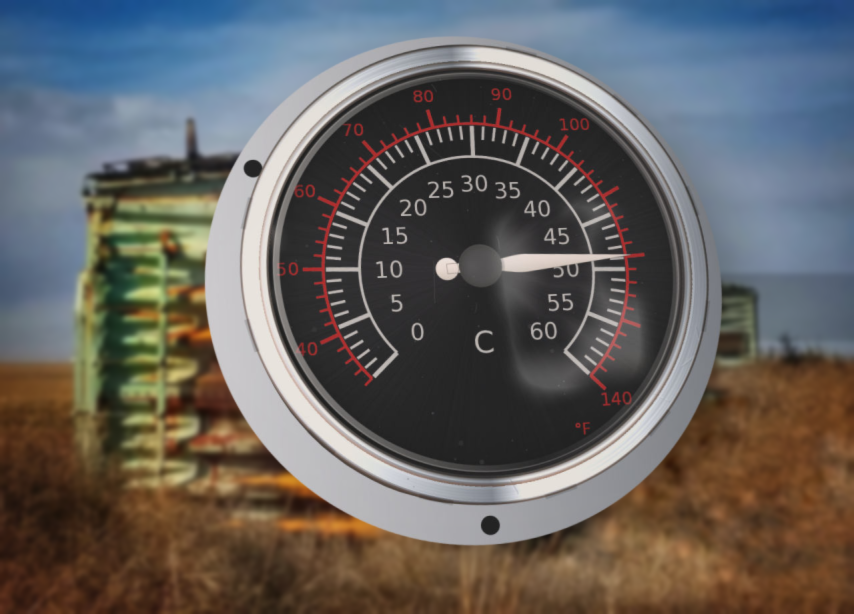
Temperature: °C 49
